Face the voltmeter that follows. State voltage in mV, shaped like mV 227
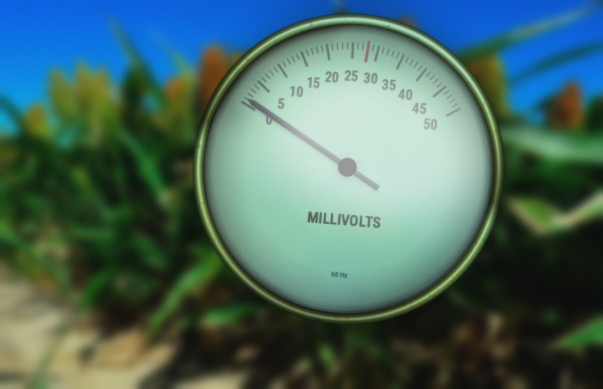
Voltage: mV 1
